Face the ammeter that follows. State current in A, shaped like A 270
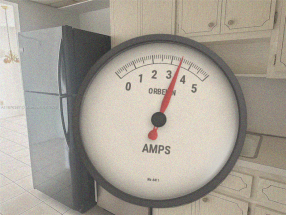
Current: A 3.5
